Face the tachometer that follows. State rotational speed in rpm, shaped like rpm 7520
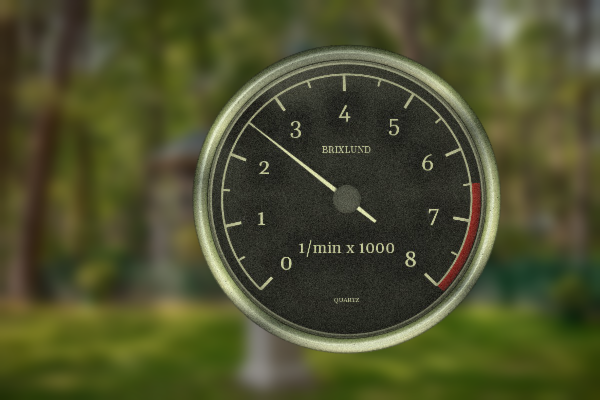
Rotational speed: rpm 2500
